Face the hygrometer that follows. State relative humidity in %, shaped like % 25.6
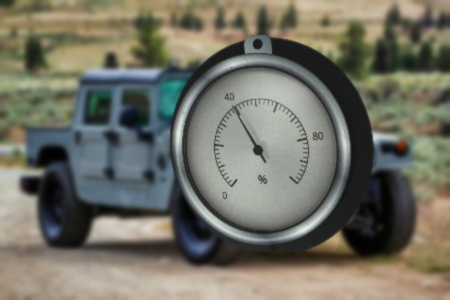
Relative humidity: % 40
